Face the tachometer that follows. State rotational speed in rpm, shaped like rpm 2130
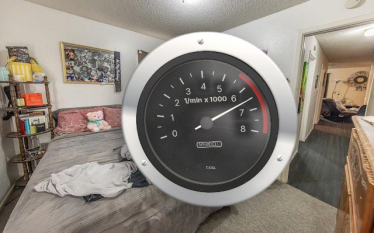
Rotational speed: rpm 6500
